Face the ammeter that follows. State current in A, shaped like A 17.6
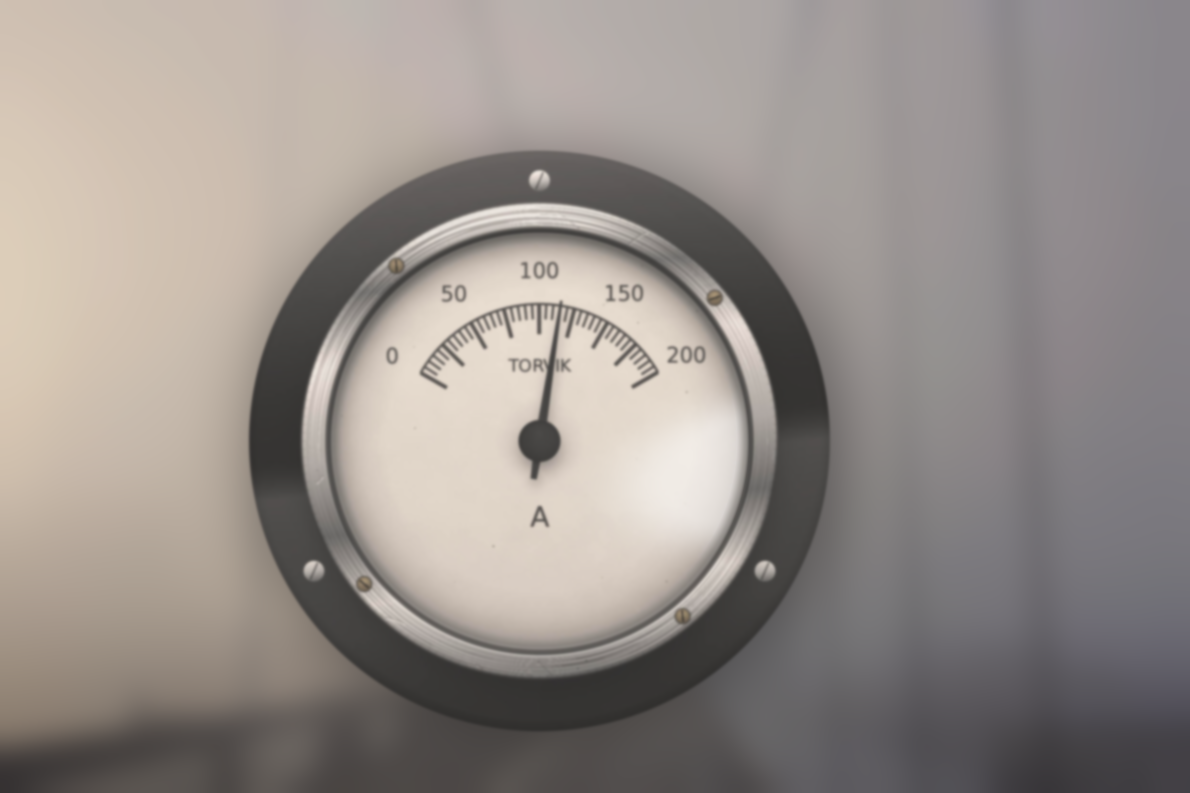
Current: A 115
